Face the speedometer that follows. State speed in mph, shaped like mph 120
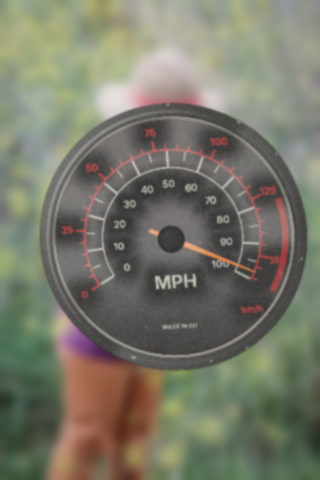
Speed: mph 97.5
